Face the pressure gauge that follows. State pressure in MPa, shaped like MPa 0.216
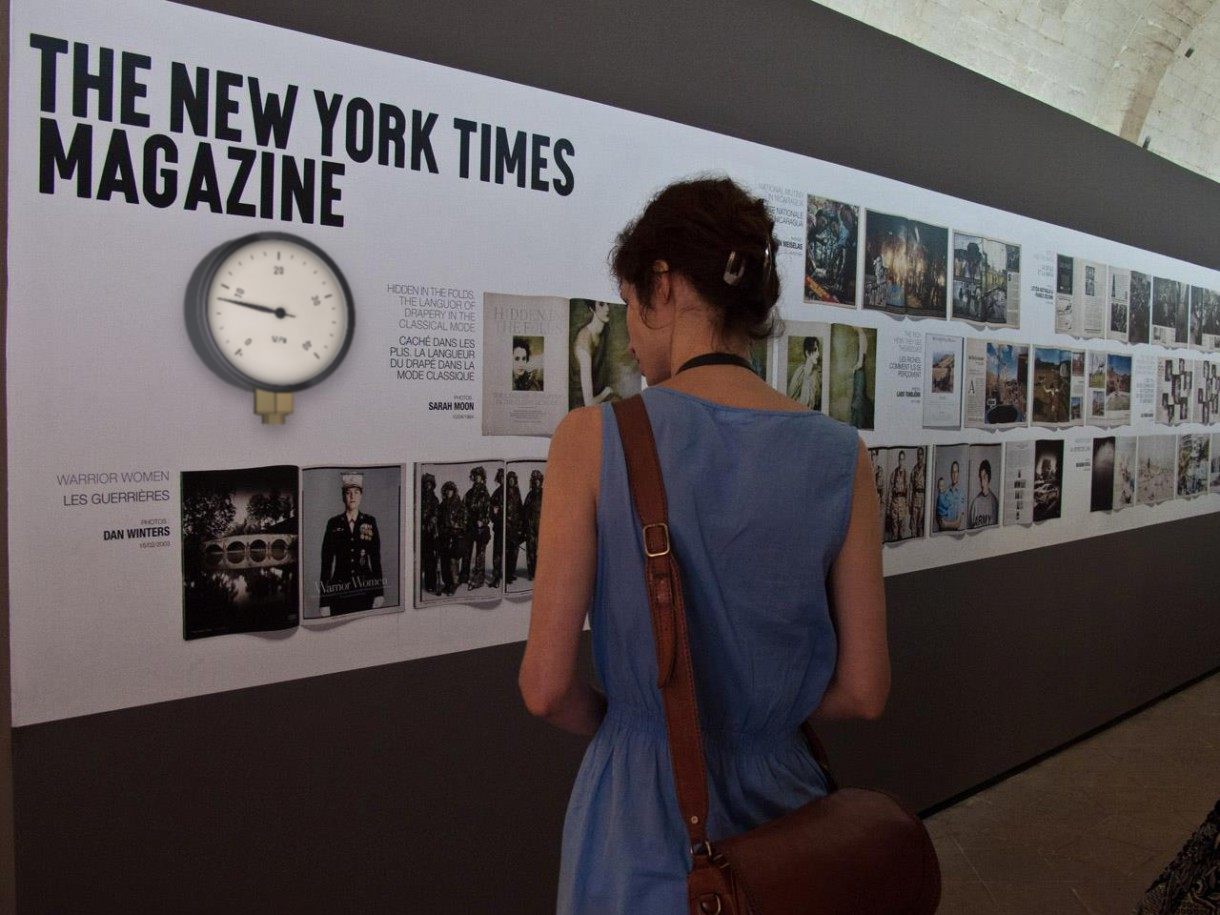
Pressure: MPa 8
